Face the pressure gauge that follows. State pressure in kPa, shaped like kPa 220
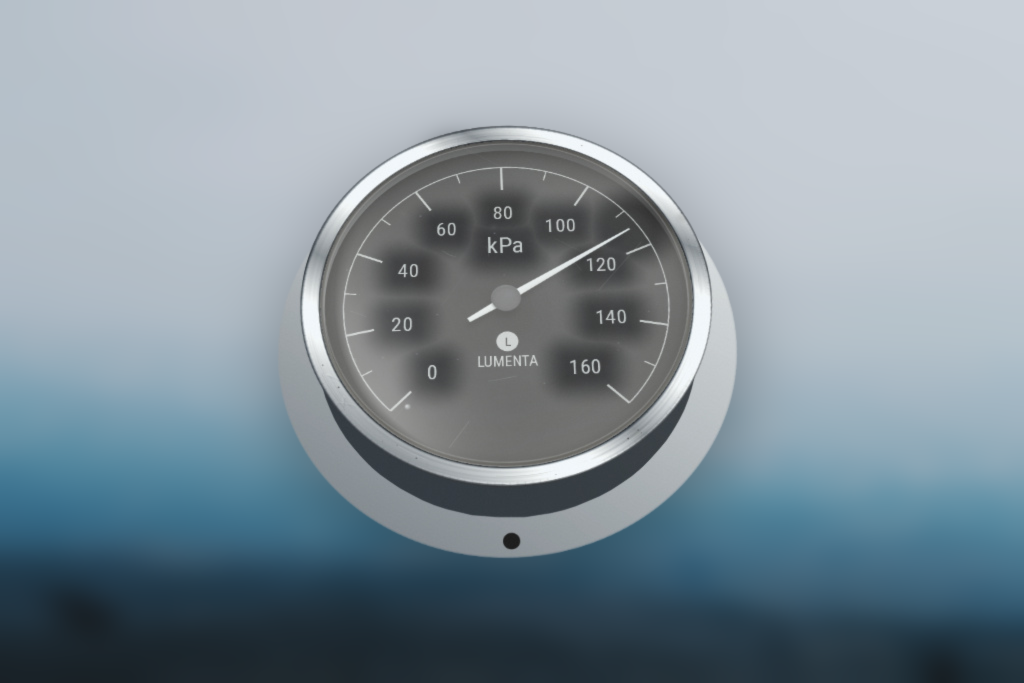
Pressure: kPa 115
